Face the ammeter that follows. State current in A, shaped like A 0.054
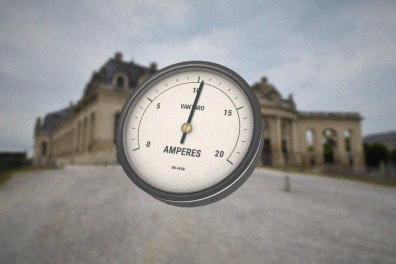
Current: A 10.5
